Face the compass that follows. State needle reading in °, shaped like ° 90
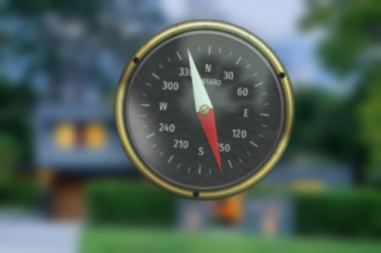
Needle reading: ° 160
